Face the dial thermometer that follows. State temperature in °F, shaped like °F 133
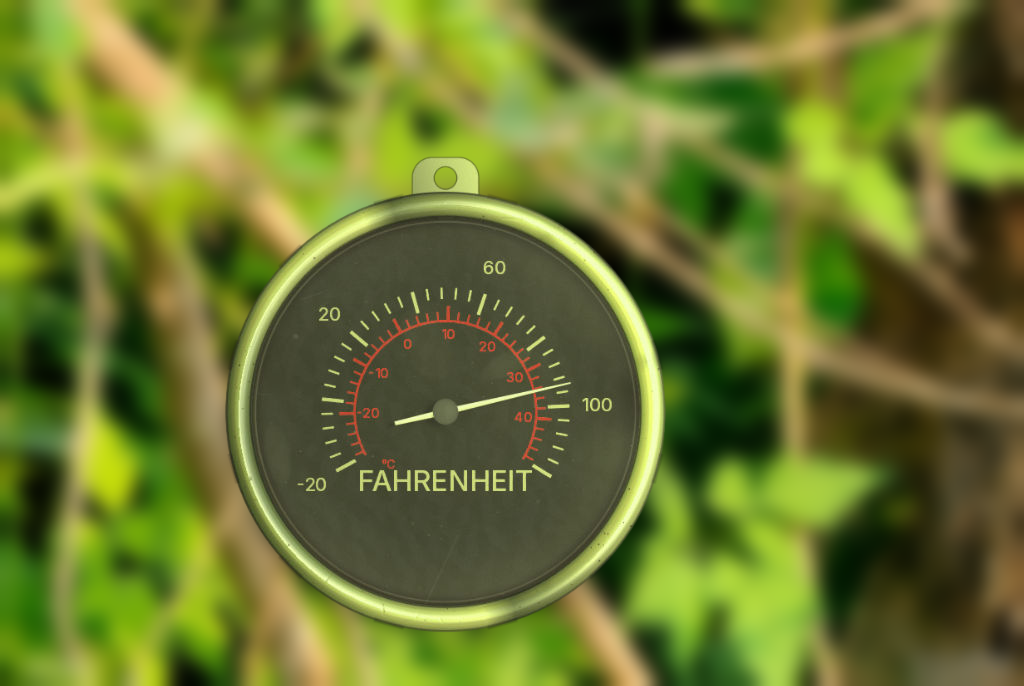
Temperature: °F 94
